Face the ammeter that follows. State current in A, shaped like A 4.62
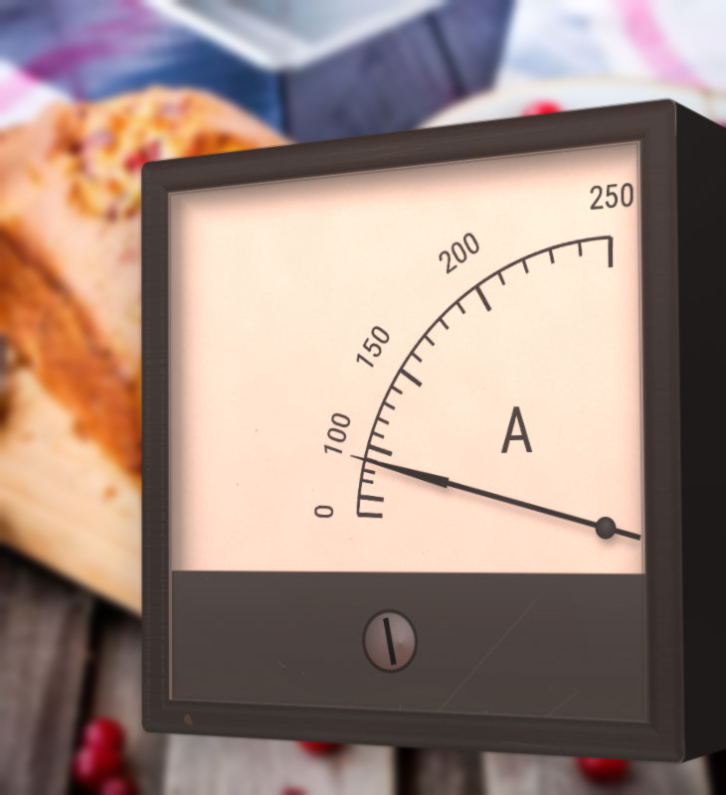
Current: A 90
